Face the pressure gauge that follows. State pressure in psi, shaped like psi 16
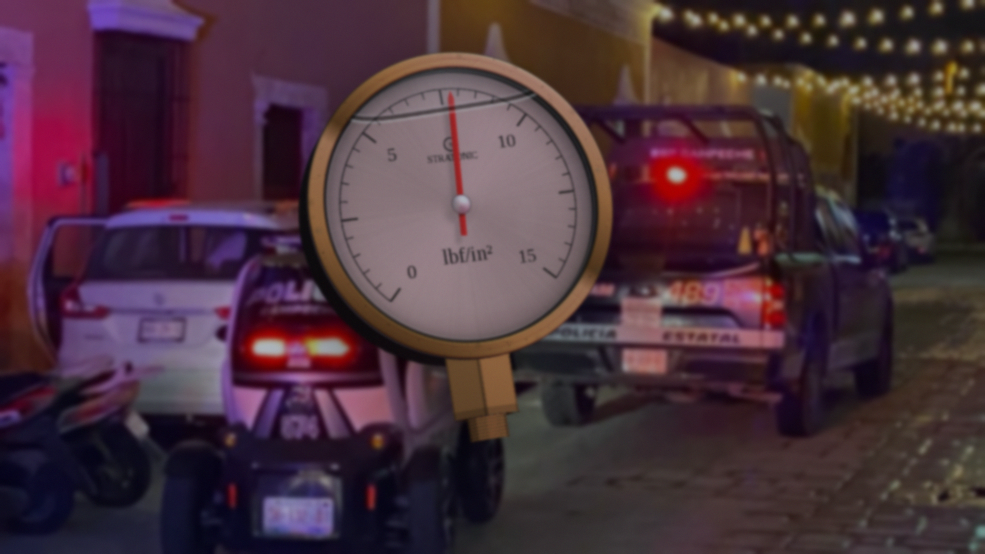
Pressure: psi 7.75
